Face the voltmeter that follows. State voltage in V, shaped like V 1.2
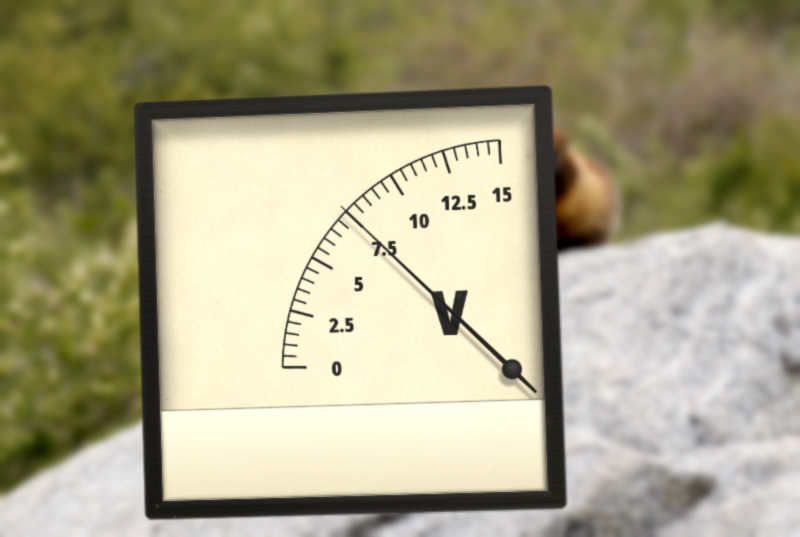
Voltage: V 7.5
